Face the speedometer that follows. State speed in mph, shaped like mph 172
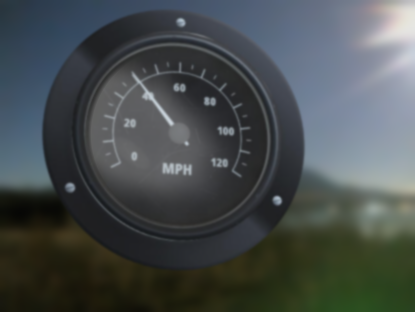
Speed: mph 40
